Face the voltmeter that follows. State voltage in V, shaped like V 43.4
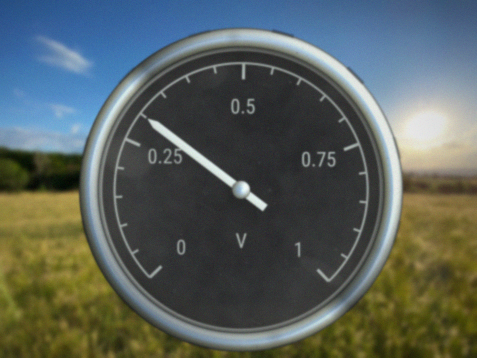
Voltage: V 0.3
